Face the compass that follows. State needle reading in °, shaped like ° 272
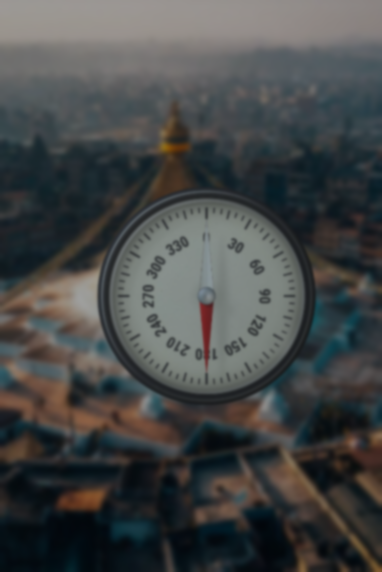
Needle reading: ° 180
